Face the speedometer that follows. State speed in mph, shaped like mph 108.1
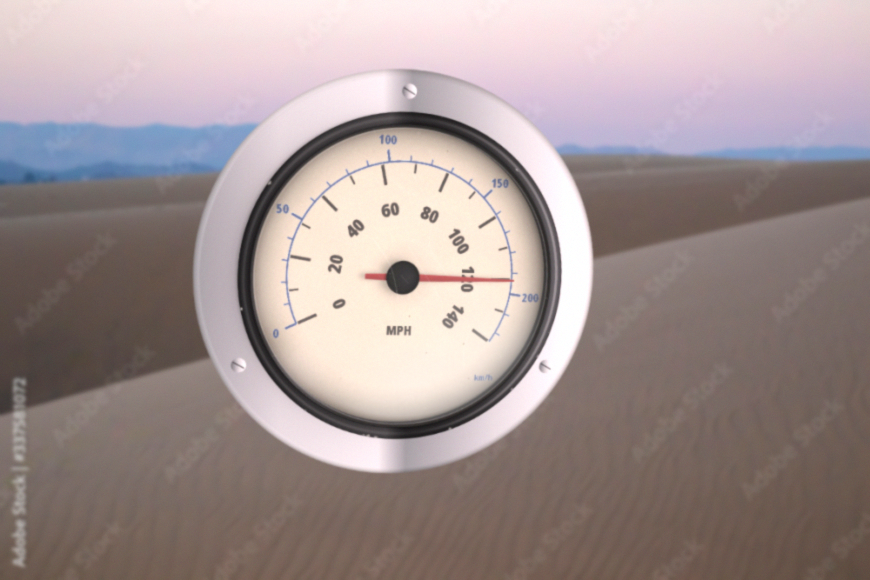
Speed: mph 120
